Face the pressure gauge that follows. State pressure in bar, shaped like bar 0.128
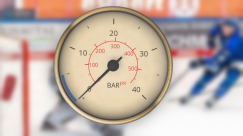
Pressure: bar 0
